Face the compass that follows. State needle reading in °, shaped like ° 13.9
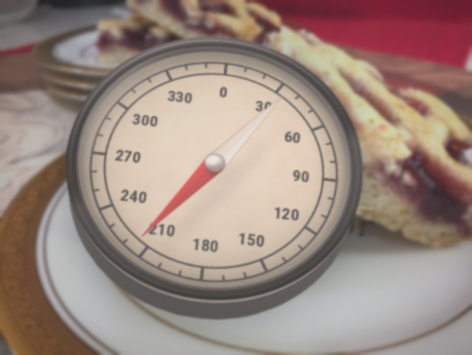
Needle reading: ° 215
